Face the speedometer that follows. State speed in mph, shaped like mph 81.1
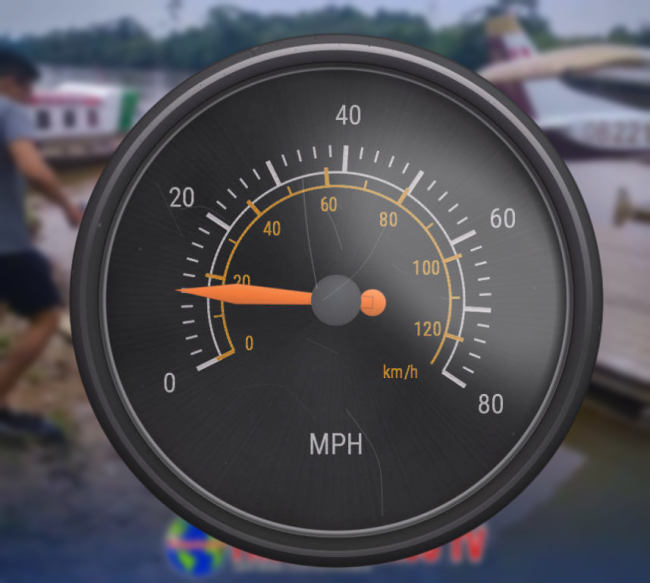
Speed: mph 10
